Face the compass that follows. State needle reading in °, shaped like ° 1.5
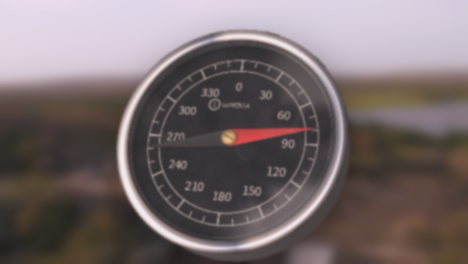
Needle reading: ° 80
